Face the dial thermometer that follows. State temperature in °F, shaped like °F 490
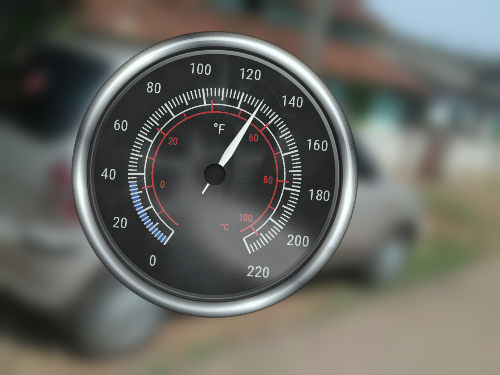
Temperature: °F 130
